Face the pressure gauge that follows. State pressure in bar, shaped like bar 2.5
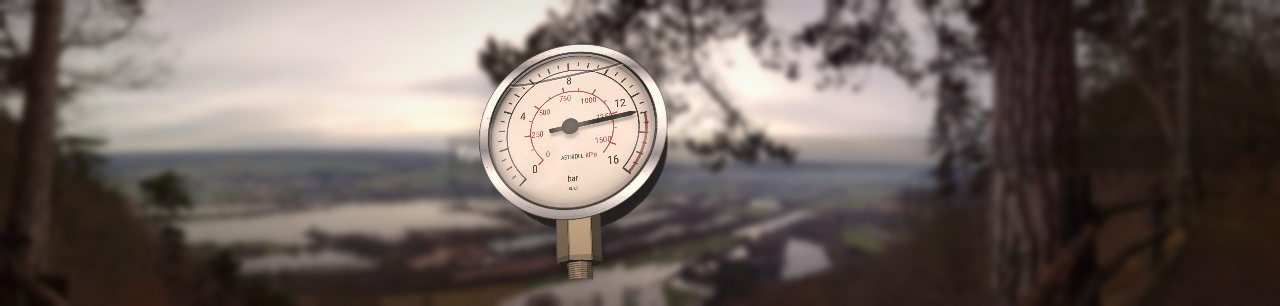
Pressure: bar 13
